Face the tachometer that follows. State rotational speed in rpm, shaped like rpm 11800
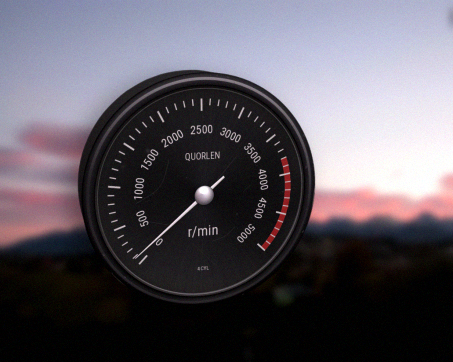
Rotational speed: rpm 100
